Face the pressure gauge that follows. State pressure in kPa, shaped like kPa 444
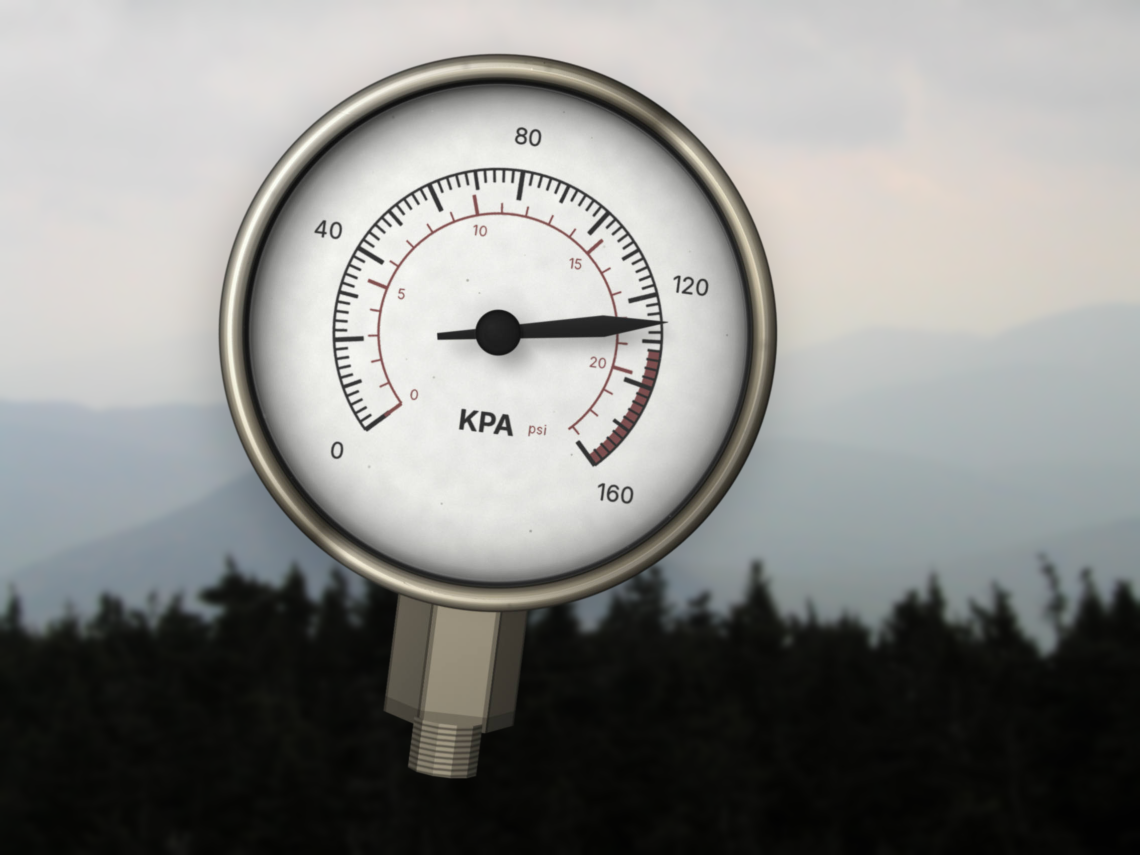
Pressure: kPa 126
